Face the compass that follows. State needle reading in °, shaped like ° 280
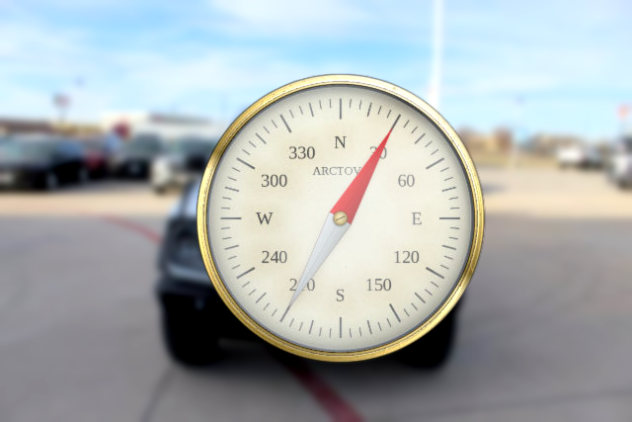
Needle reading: ° 30
